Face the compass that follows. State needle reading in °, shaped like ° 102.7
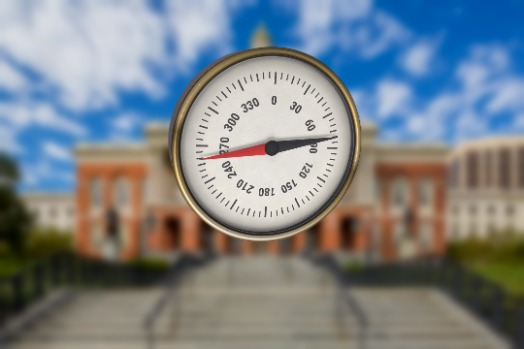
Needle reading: ° 260
